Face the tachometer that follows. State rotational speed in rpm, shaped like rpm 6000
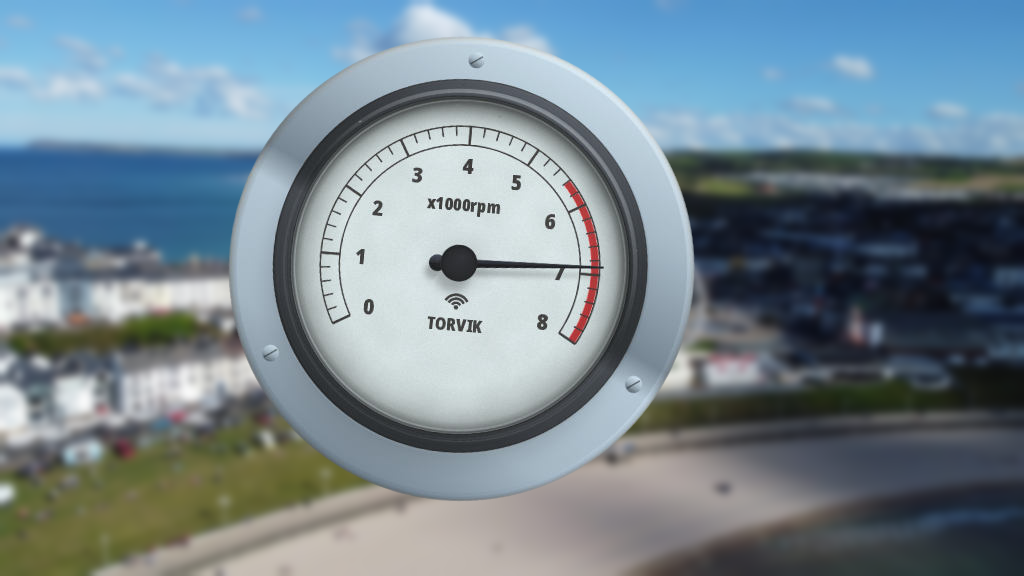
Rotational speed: rpm 6900
